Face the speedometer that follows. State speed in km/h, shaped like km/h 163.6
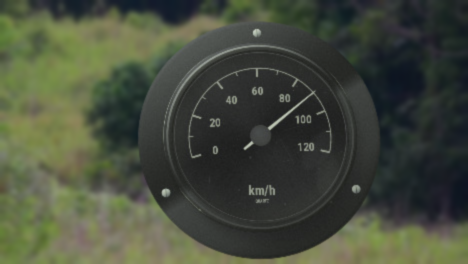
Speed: km/h 90
